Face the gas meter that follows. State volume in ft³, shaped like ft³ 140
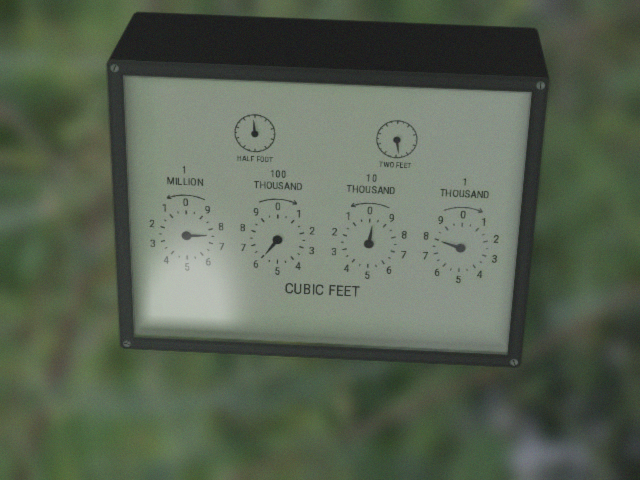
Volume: ft³ 759800
